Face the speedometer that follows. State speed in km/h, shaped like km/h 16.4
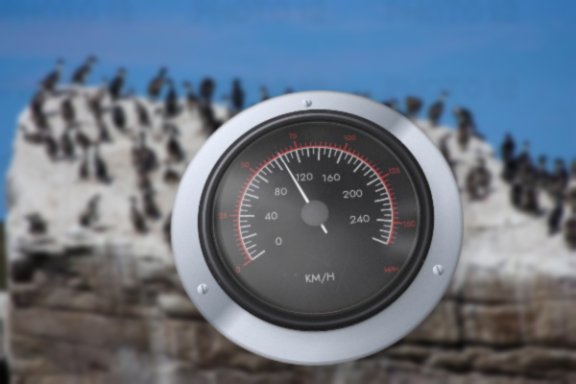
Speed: km/h 105
